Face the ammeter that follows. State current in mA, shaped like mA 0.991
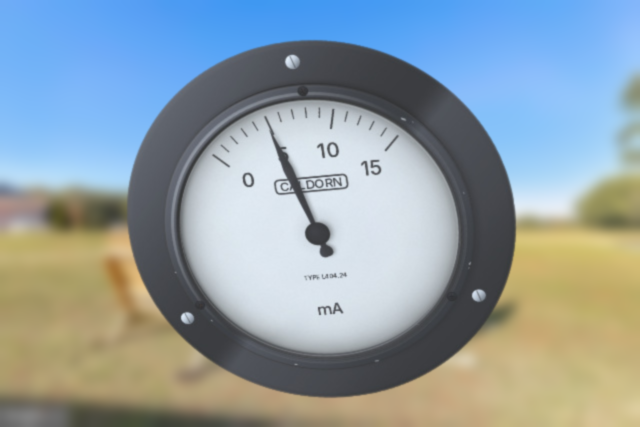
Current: mA 5
